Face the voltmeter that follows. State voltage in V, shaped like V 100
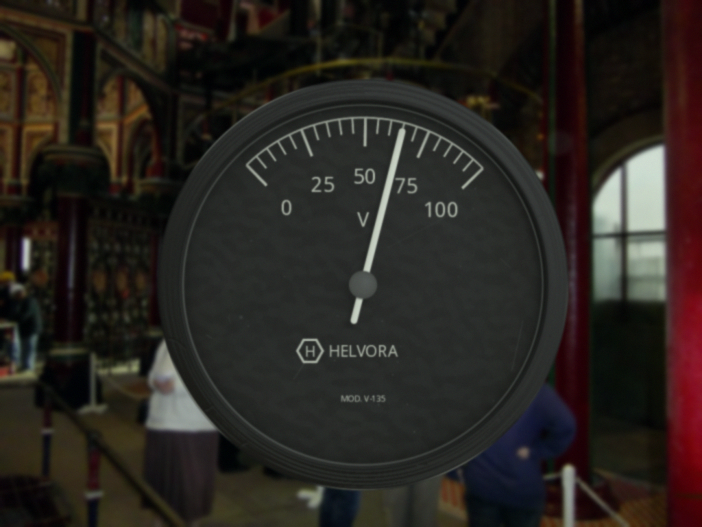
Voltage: V 65
